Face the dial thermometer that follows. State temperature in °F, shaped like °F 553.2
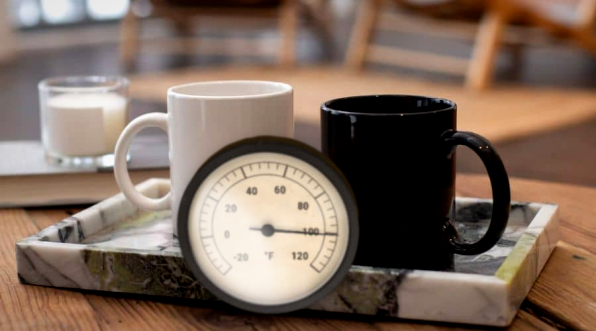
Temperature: °F 100
